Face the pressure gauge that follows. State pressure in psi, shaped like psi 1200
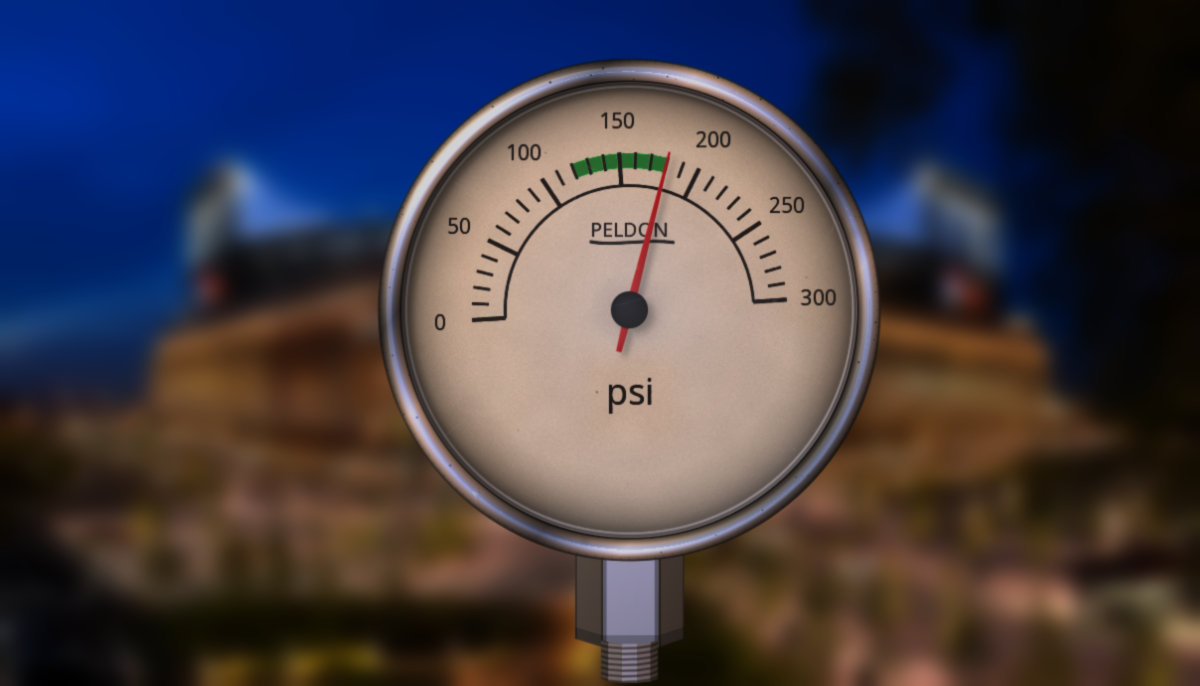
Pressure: psi 180
